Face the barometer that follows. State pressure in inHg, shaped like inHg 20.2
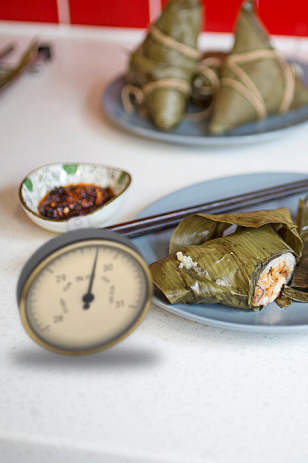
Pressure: inHg 29.7
